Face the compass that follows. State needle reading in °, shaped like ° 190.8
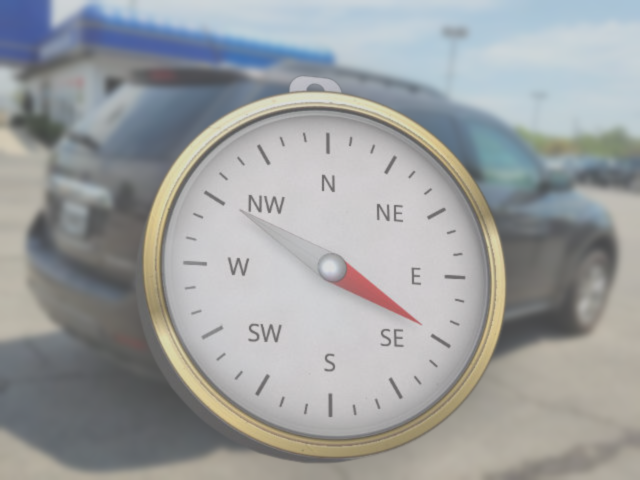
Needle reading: ° 120
